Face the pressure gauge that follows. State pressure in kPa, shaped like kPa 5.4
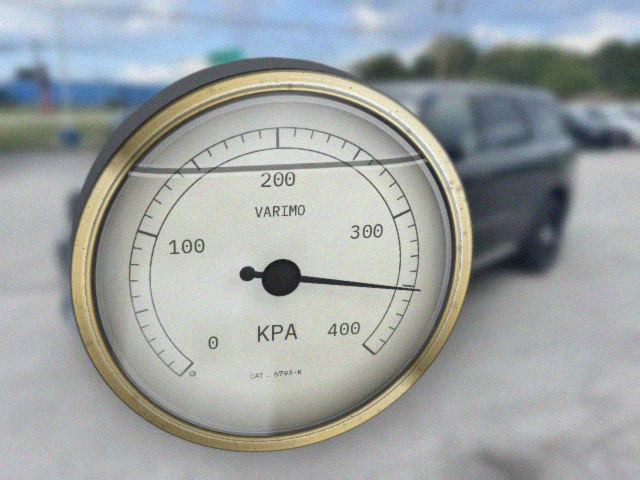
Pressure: kPa 350
